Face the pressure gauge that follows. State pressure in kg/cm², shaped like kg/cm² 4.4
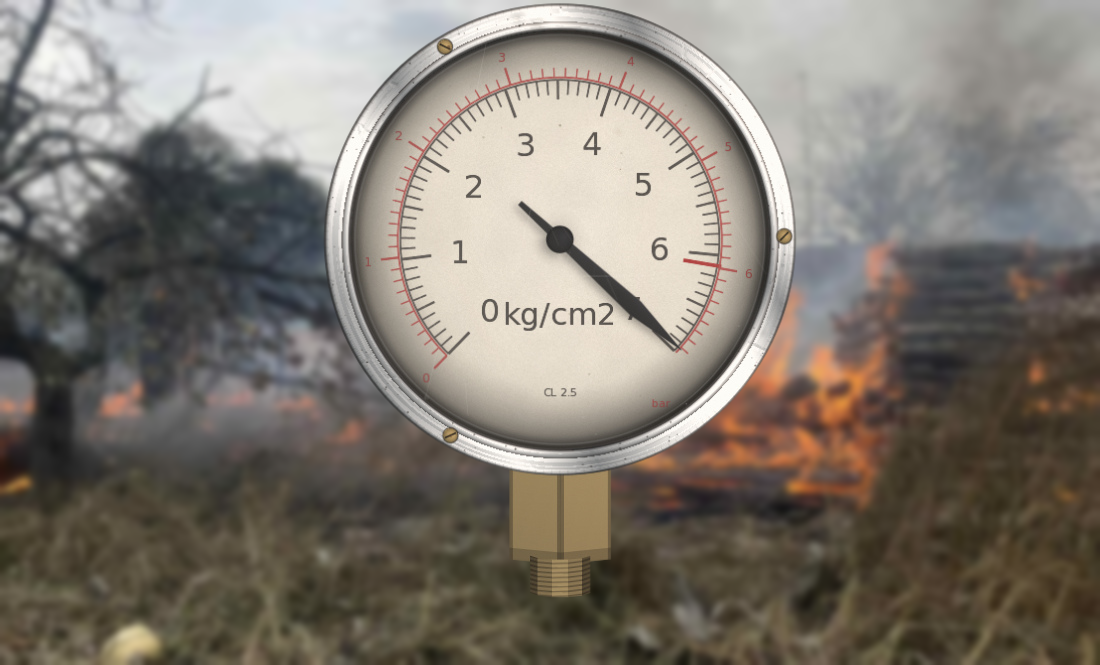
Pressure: kg/cm² 6.95
